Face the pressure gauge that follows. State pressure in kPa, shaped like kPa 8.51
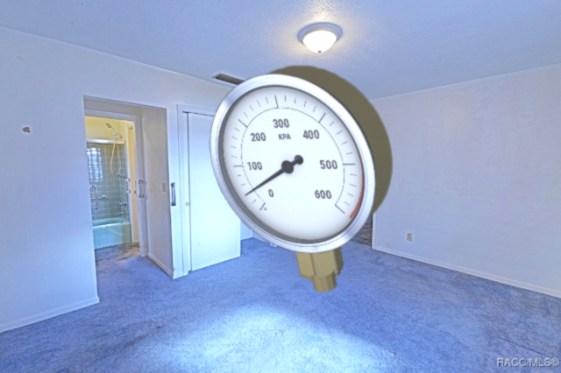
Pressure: kPa 40
